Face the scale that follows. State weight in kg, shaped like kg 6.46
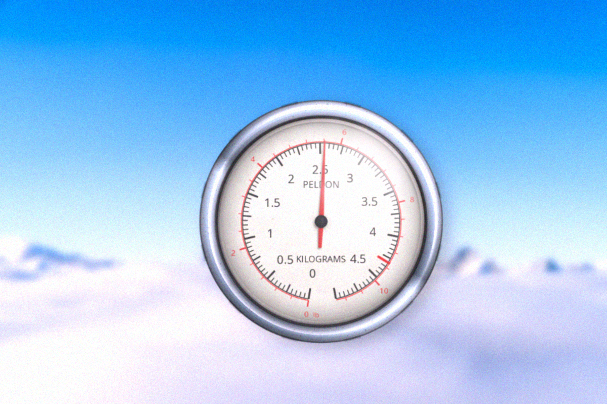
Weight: kg 2.55
